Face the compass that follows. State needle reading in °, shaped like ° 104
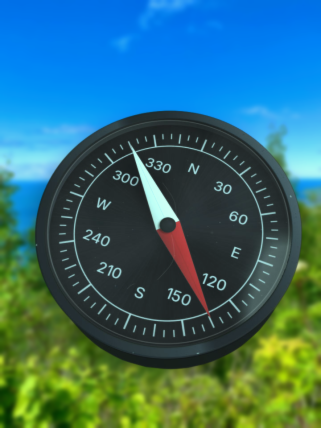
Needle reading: ° 135
